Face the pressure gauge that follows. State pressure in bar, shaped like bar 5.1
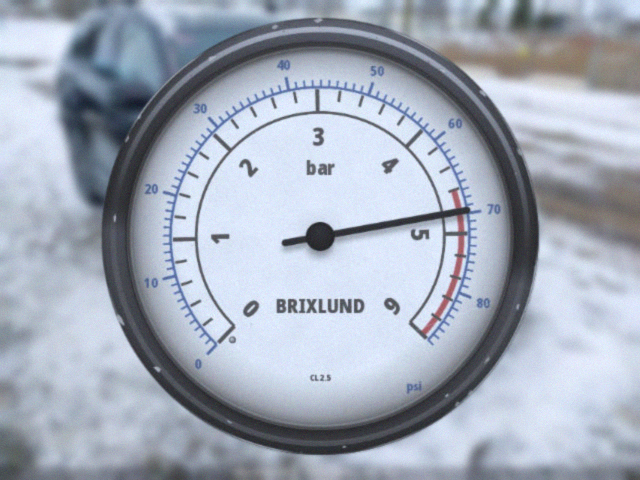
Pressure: bar 4.8
